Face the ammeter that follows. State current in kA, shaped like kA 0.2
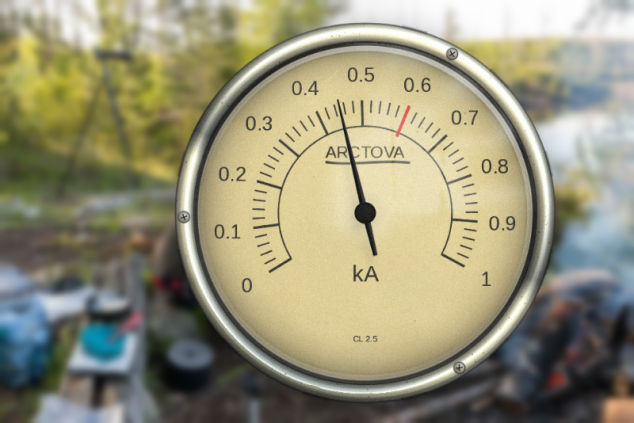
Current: kA 0.45
